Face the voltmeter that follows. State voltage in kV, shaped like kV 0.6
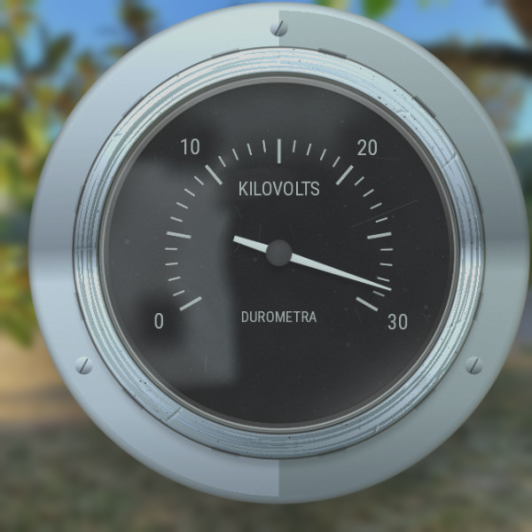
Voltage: kV 28.5
